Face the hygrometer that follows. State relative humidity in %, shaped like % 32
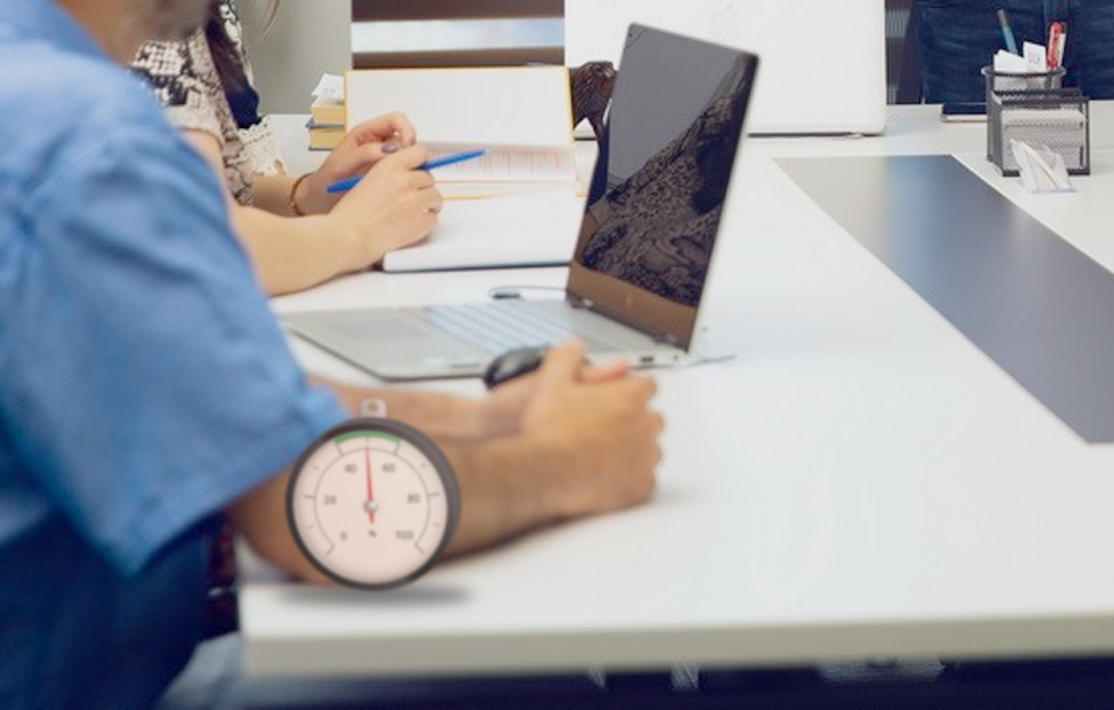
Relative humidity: % 50
